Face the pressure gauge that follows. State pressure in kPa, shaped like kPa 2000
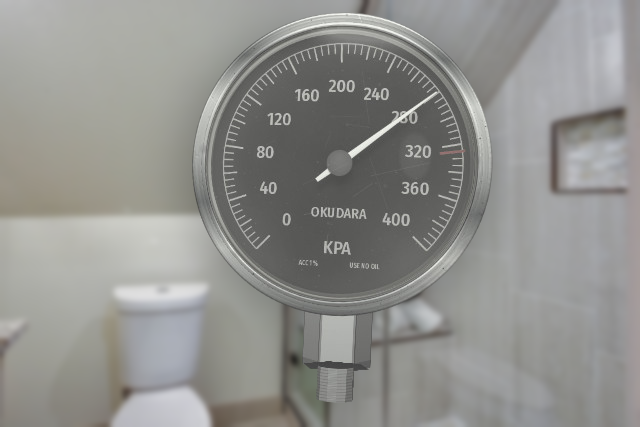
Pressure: kPa 280
